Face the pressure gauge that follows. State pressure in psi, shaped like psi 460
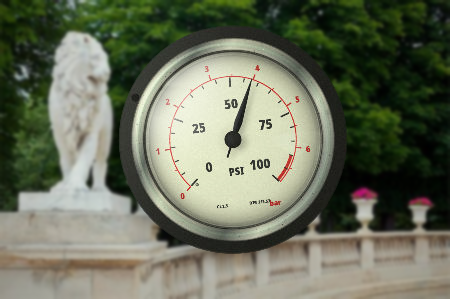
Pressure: psi 57.5
